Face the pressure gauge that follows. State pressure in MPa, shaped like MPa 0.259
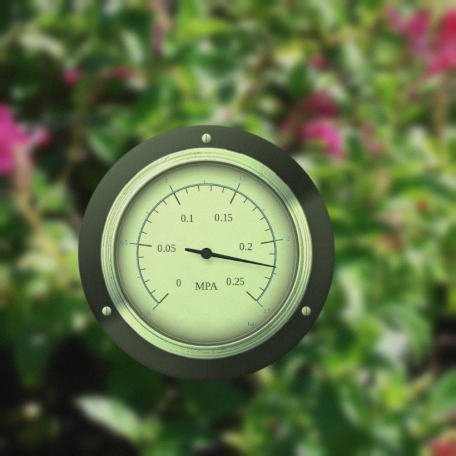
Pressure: MPa 0.22
